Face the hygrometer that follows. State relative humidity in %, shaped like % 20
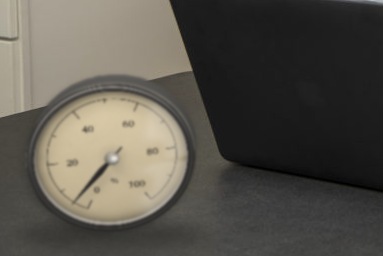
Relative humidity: % 5
